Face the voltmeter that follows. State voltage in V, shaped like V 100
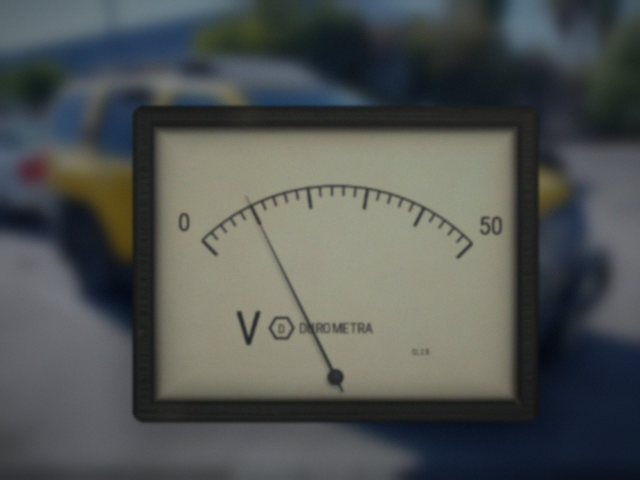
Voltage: V 10
